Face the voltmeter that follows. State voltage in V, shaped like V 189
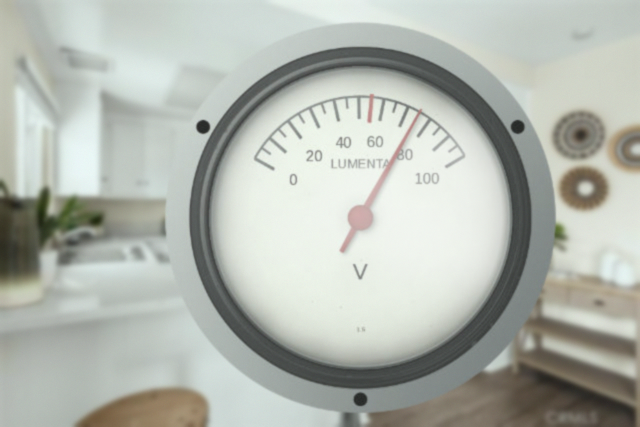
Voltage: V 75
